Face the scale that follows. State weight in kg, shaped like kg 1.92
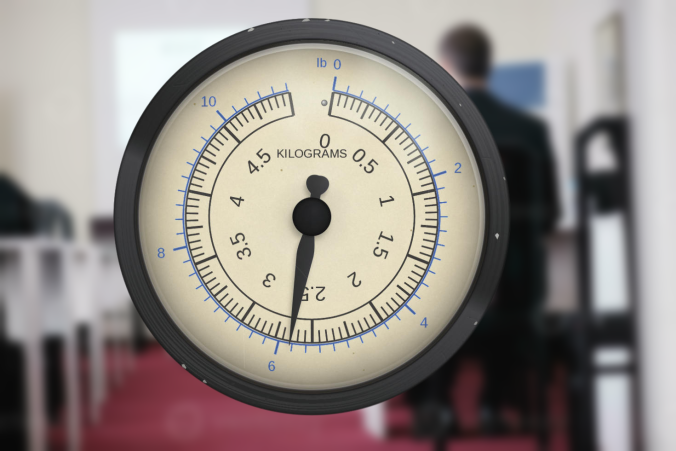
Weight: kg 2.65
